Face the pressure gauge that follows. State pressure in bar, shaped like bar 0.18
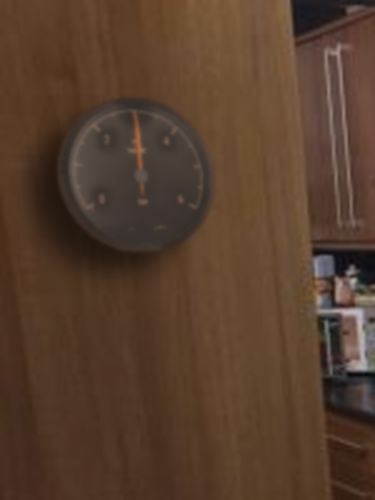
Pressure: bar 3
